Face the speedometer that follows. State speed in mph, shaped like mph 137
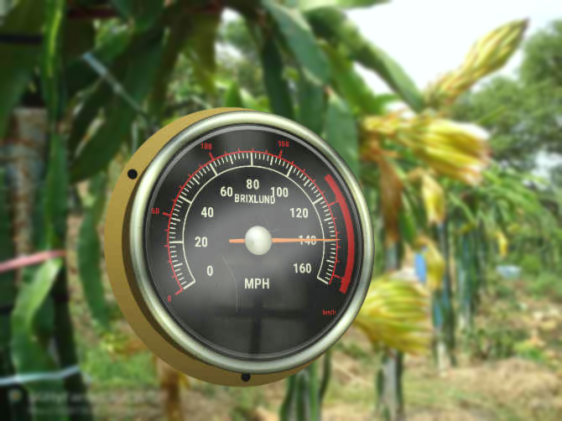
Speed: mph 140
